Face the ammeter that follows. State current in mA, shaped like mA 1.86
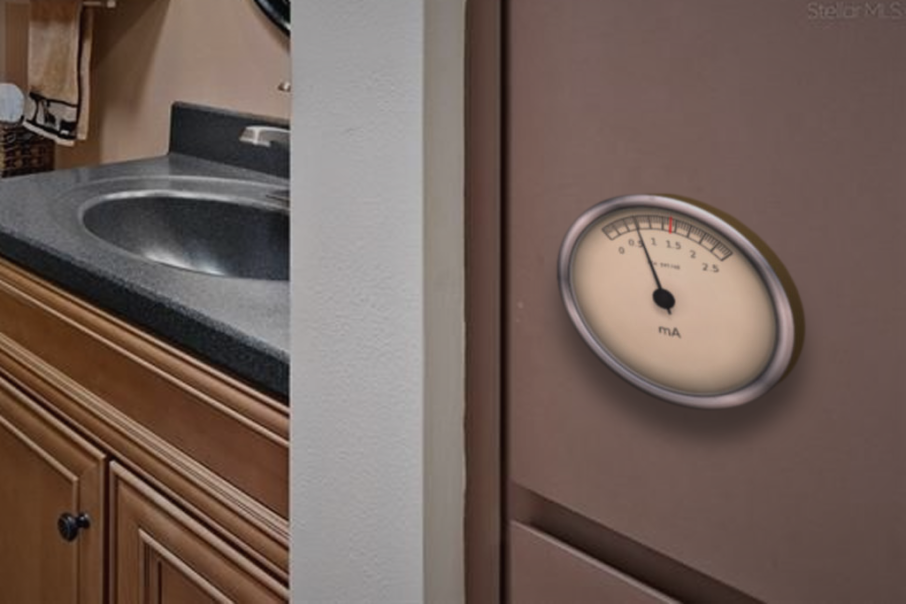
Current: mA 0.75
